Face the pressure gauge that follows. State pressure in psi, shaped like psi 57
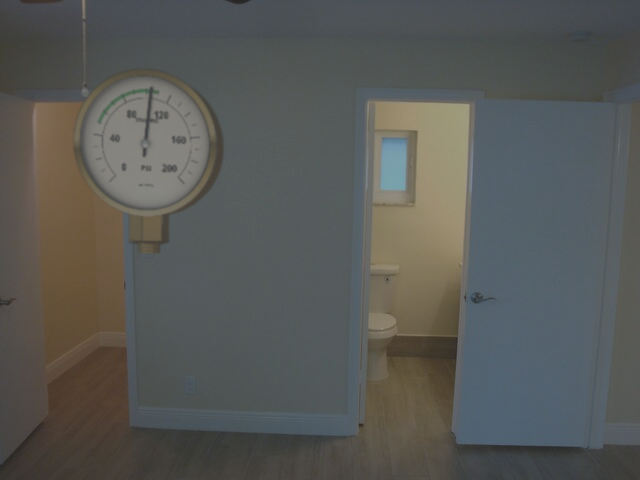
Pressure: psi 105
